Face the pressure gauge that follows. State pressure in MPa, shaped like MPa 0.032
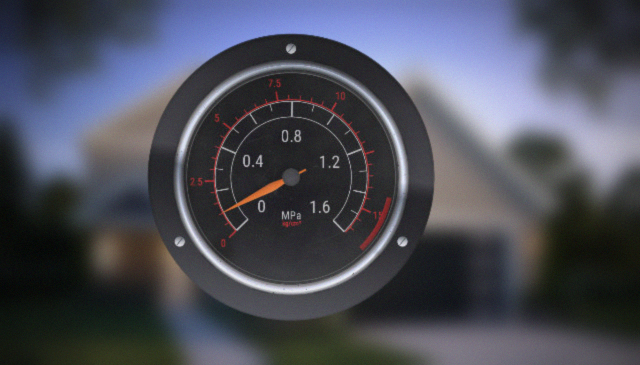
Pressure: MPa 0.1
